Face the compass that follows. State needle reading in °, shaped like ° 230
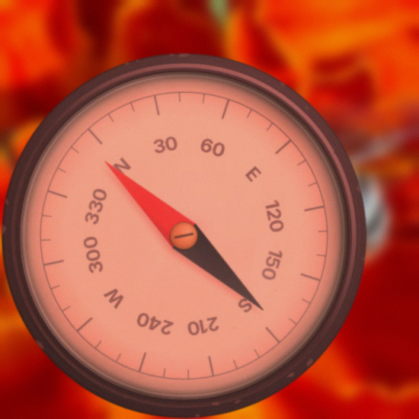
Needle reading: ° 355
